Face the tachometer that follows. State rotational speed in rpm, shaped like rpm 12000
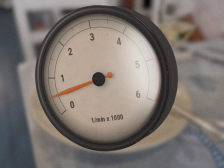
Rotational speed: rpm 500
